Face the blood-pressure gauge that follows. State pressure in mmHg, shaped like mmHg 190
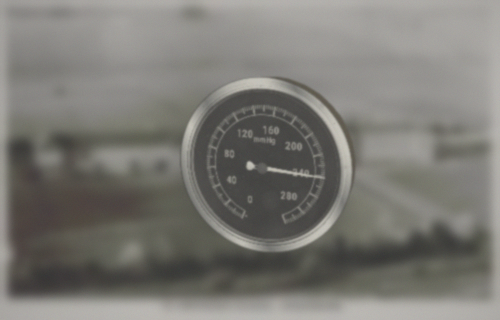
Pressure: mmHg 240
